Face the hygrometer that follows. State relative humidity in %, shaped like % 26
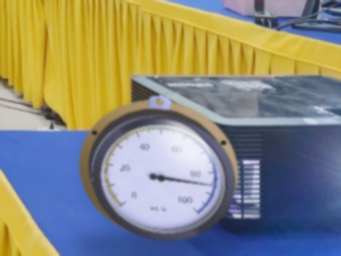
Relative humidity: % 85
